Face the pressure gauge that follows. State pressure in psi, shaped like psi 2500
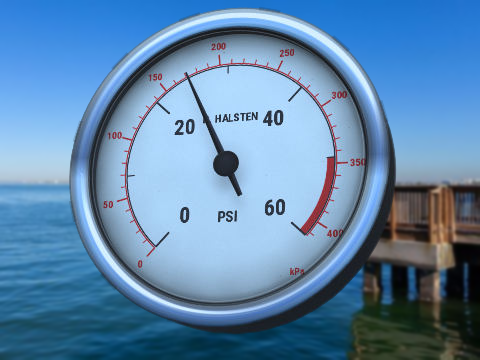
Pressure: psi 25
